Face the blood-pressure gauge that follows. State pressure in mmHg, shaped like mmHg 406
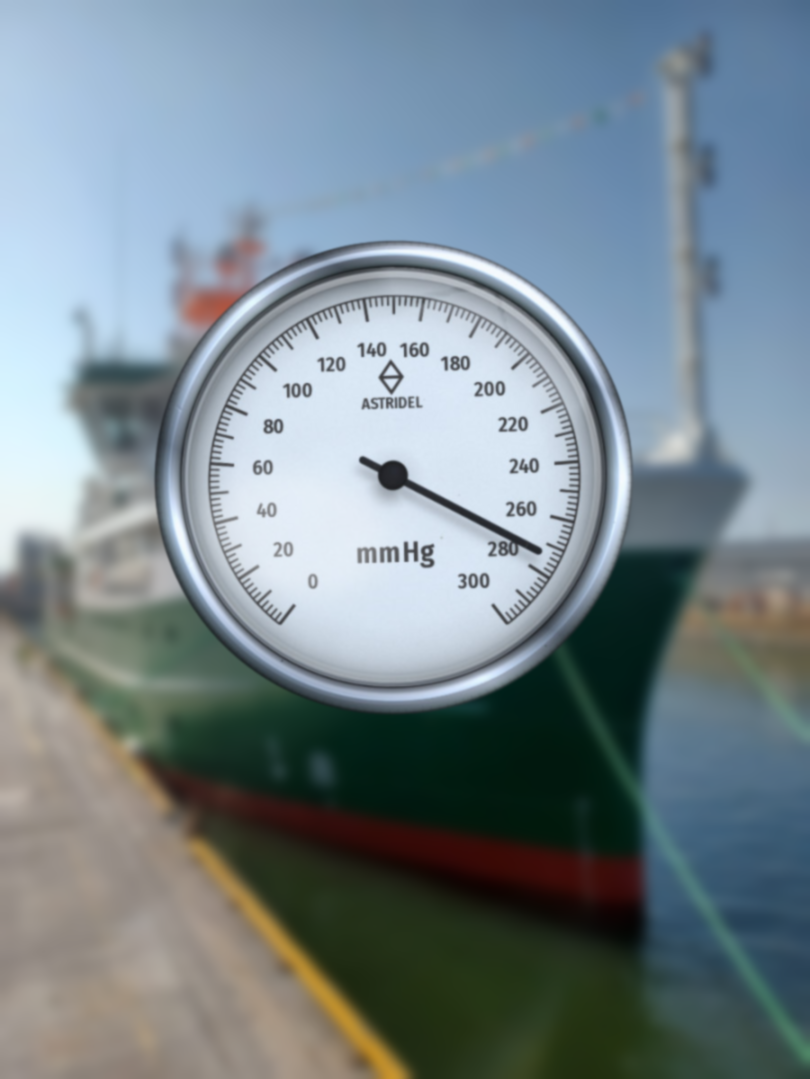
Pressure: mmHg 274
